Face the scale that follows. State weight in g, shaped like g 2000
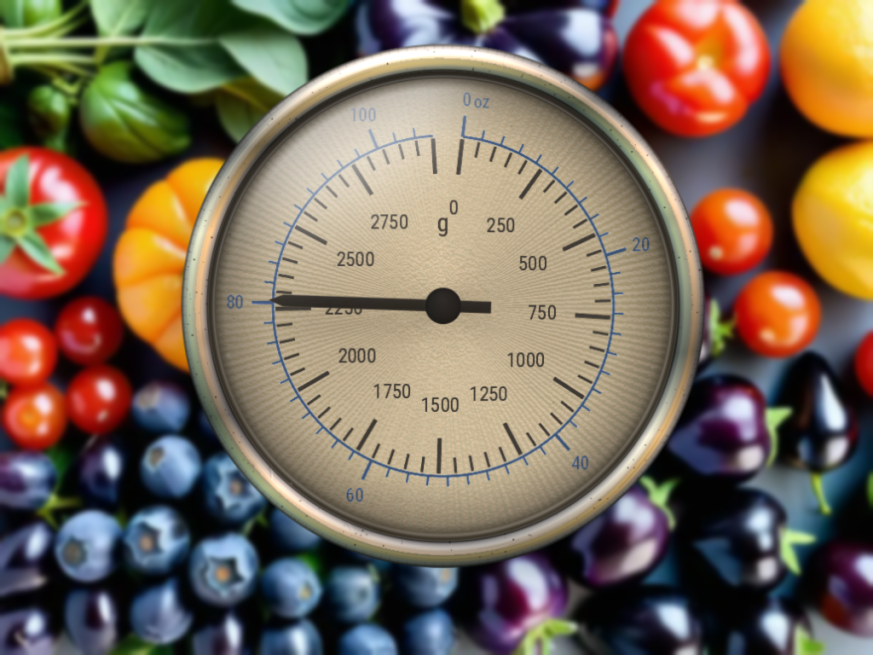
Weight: g 2275
